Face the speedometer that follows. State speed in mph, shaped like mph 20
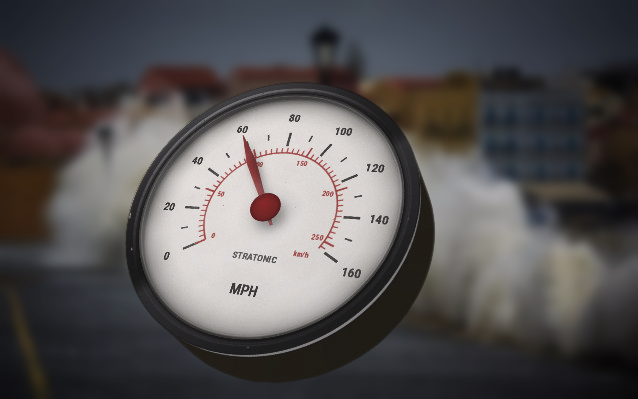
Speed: mph 60
